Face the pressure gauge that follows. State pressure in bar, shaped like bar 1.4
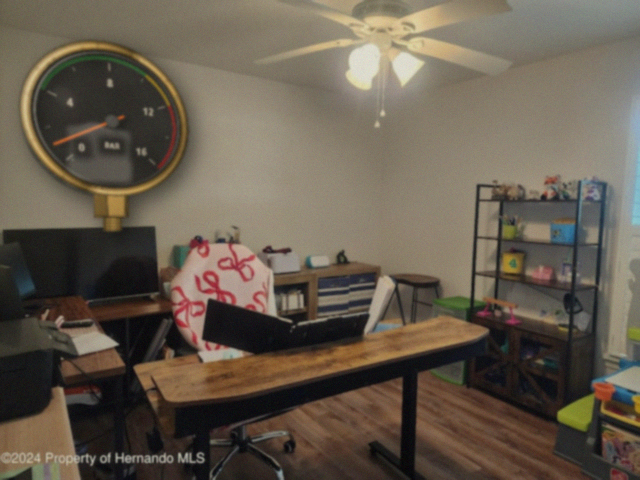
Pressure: bar 1
